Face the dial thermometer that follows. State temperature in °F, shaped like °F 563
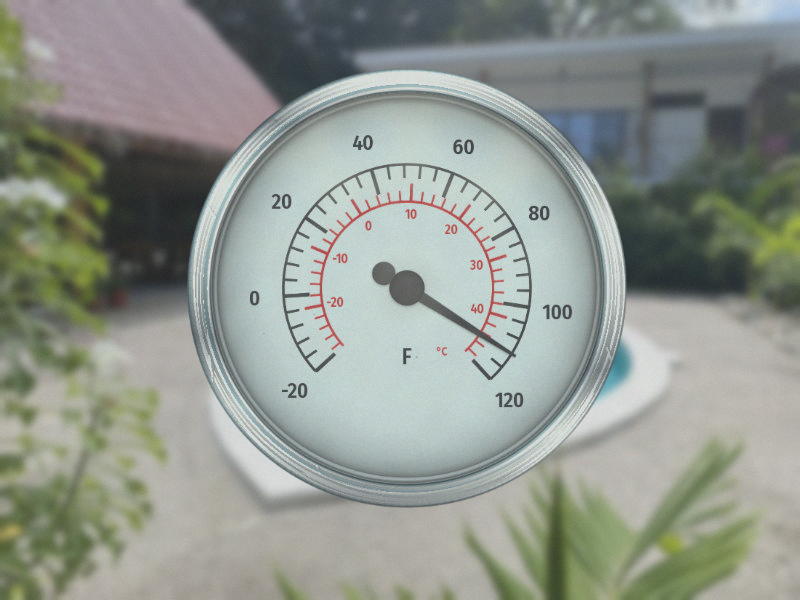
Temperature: °F 112
